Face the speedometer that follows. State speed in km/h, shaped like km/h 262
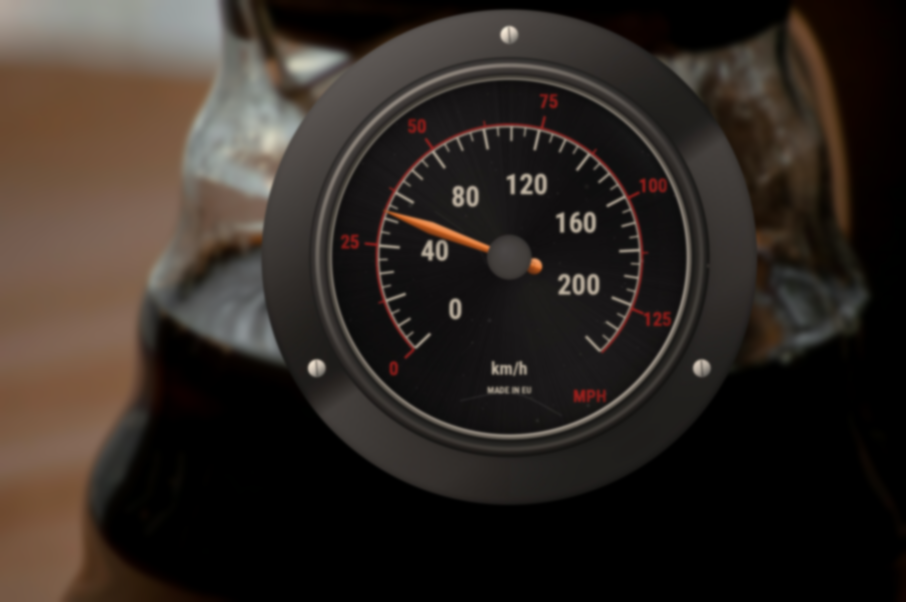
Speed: km/h 52.5
